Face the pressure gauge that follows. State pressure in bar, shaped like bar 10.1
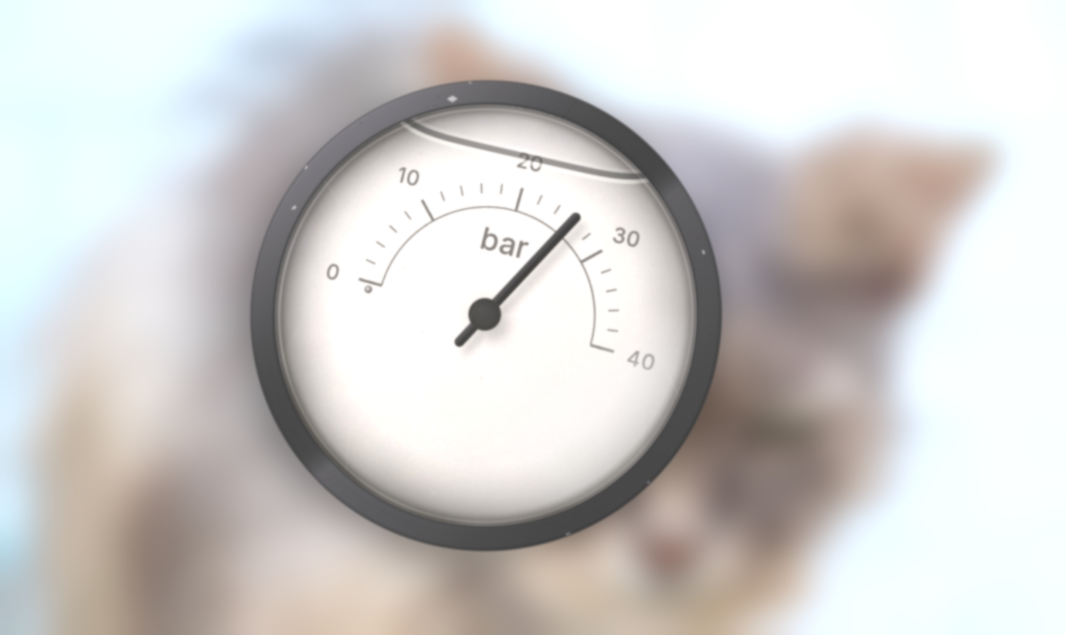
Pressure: bar 26
